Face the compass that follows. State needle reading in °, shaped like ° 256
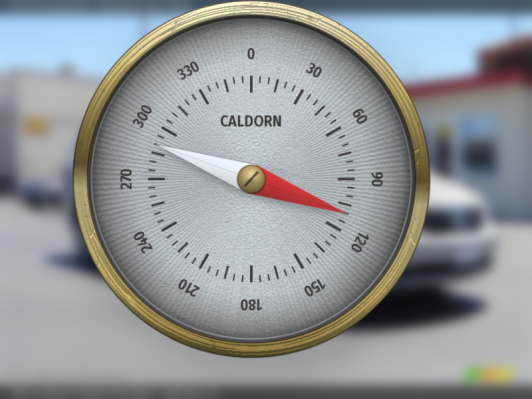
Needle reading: ° 110
